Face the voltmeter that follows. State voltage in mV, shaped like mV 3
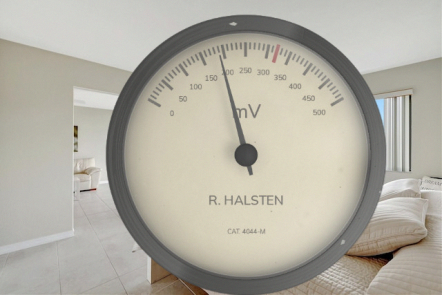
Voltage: mV 190
